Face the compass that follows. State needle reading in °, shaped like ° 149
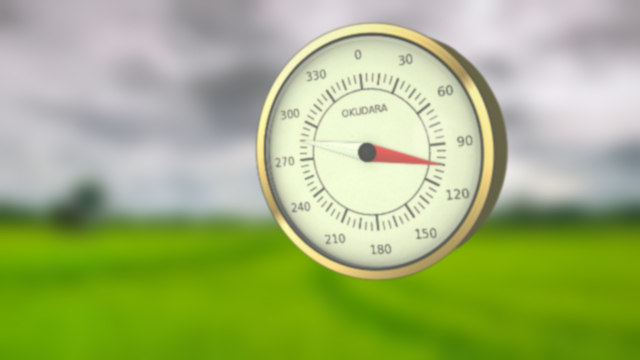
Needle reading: ° 105
